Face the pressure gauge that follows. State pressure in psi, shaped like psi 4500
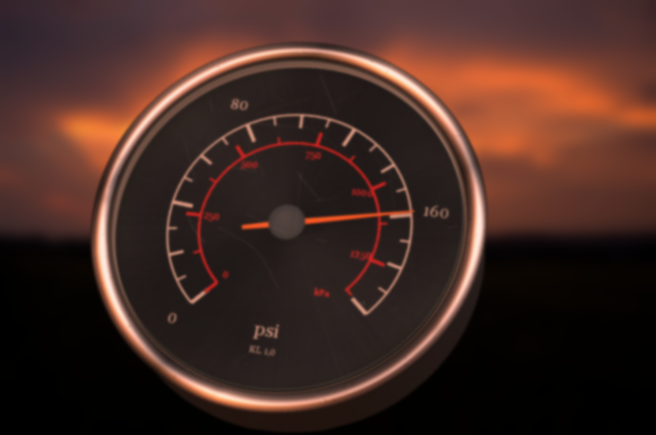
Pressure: psi 160
